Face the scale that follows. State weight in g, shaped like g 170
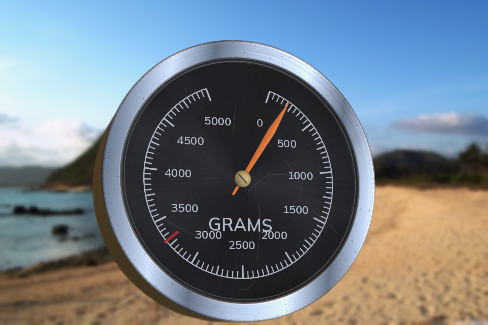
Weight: g 200
